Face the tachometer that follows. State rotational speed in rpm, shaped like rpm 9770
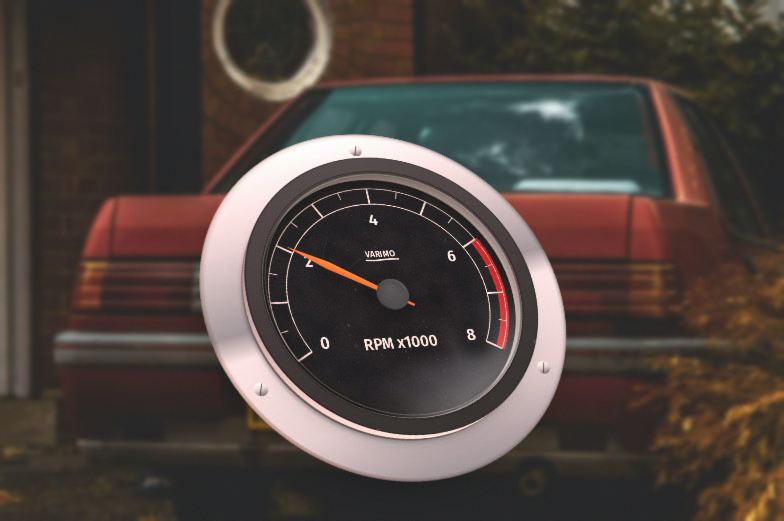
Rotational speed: rpm 2000
